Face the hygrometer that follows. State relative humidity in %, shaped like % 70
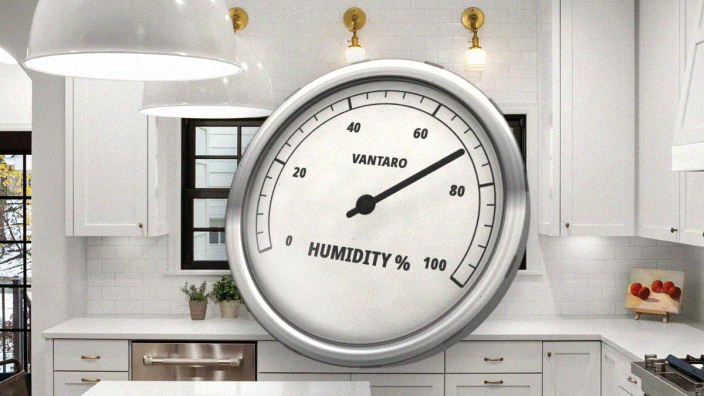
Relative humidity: % 72
